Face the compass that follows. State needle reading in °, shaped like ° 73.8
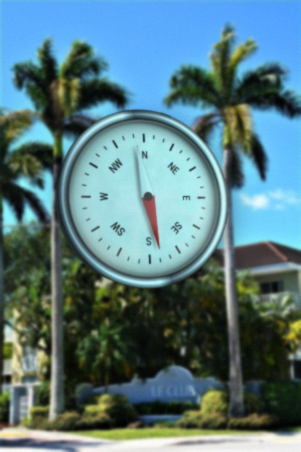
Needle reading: ° 170
